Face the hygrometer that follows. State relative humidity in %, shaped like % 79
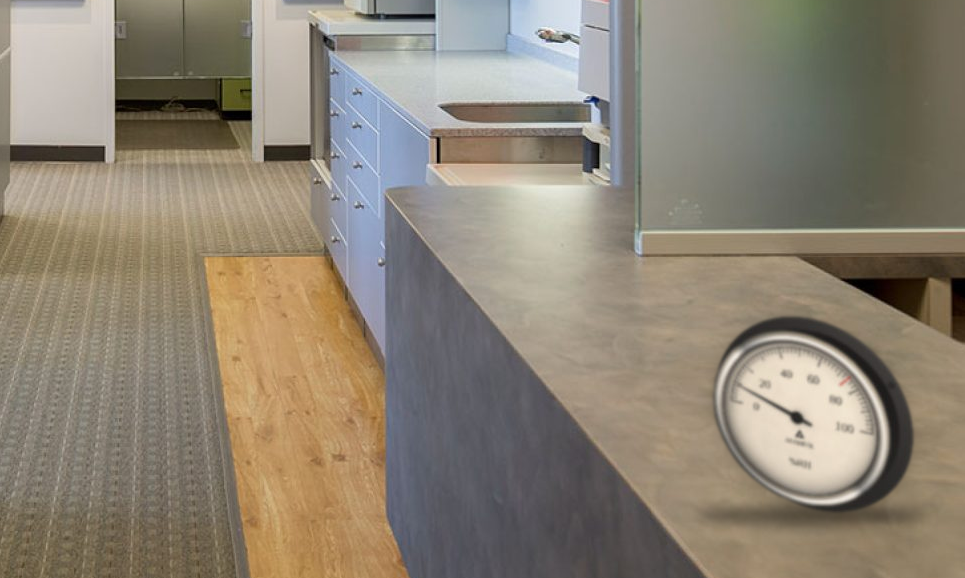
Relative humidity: % 10
